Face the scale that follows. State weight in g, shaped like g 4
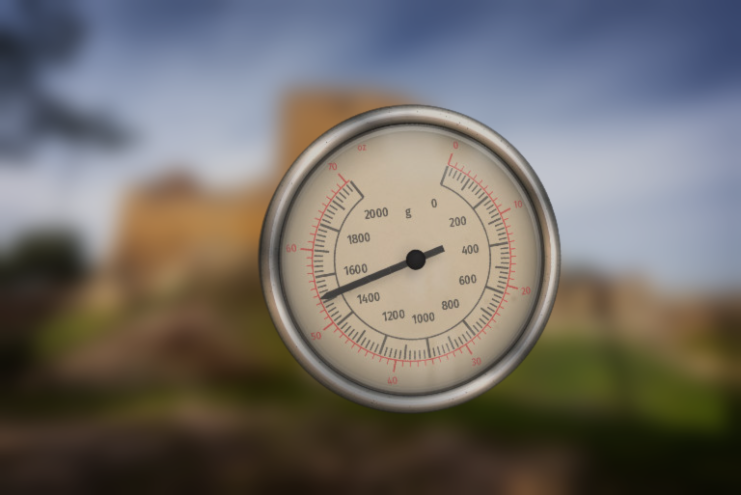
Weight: g 1520
